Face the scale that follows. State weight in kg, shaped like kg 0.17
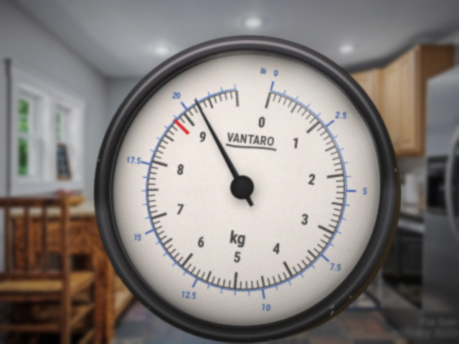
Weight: kg 9.3
